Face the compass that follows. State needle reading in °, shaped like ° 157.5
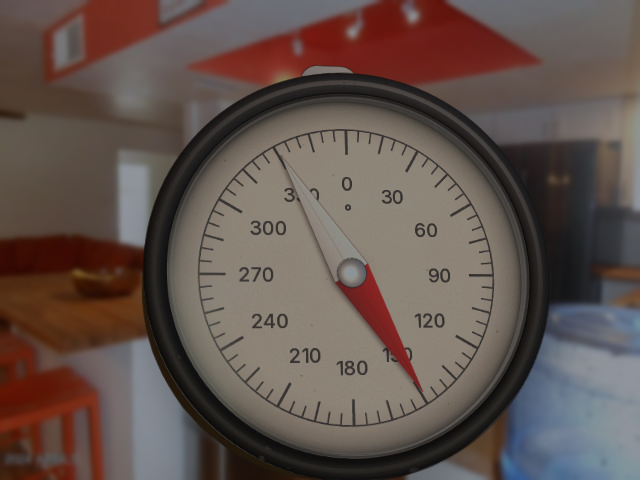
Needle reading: ° 150
